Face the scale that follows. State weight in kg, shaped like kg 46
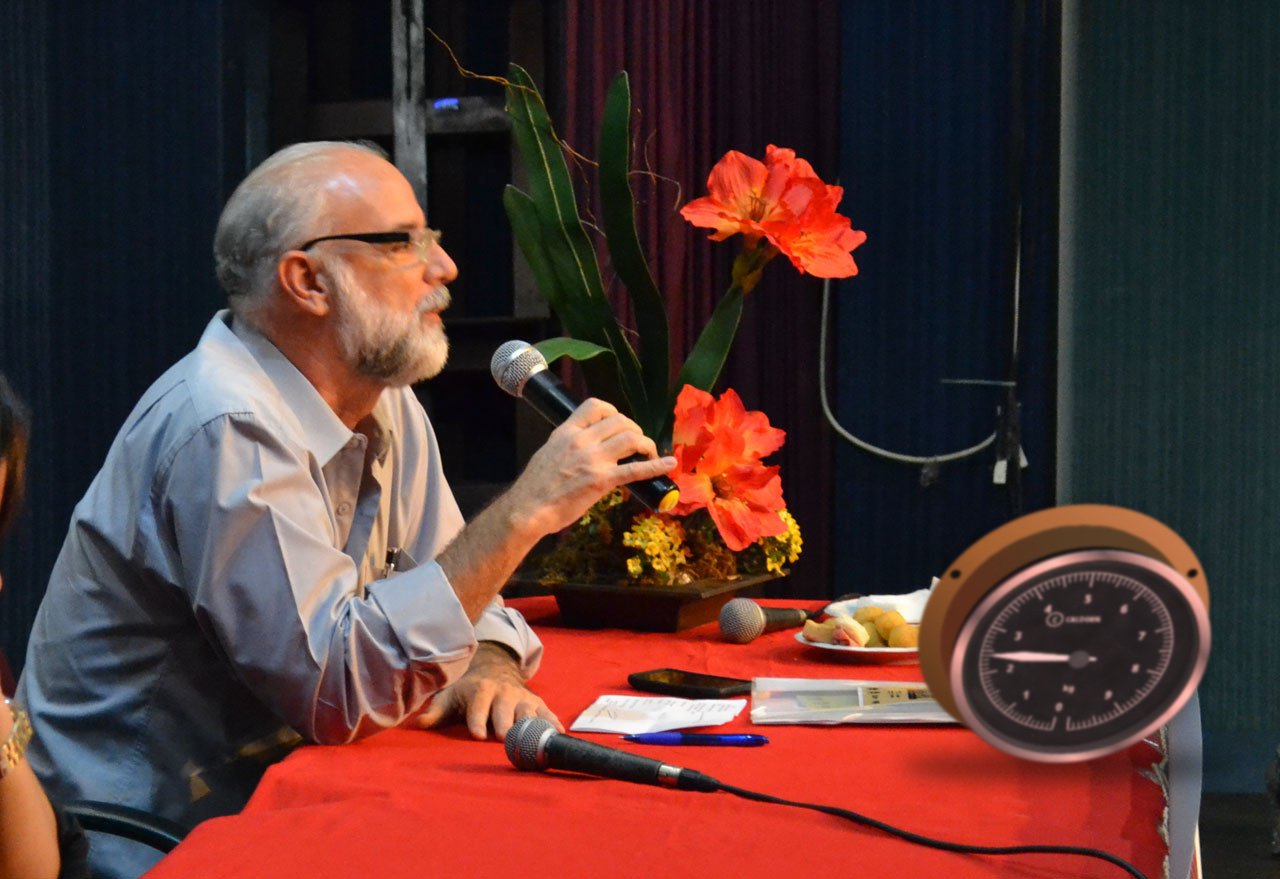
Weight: kg 2.5
